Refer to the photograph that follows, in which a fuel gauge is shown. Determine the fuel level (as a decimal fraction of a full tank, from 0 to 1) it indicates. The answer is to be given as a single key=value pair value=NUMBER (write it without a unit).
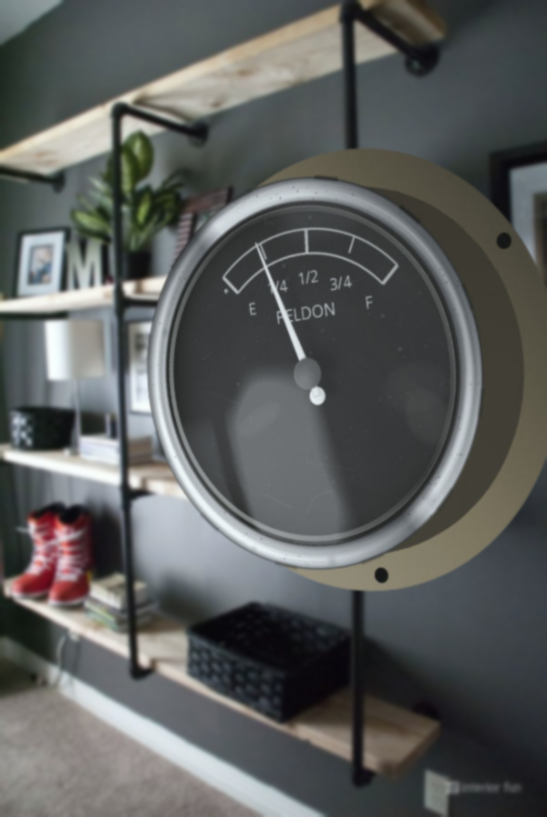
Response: value=0.25
